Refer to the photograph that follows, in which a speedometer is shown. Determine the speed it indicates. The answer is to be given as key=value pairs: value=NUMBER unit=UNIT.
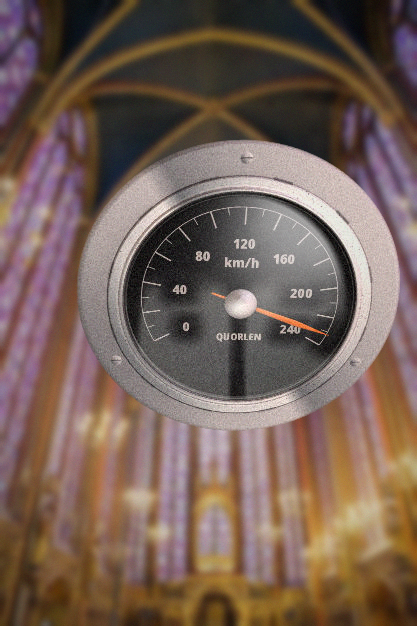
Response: value=230 unit=km/h
